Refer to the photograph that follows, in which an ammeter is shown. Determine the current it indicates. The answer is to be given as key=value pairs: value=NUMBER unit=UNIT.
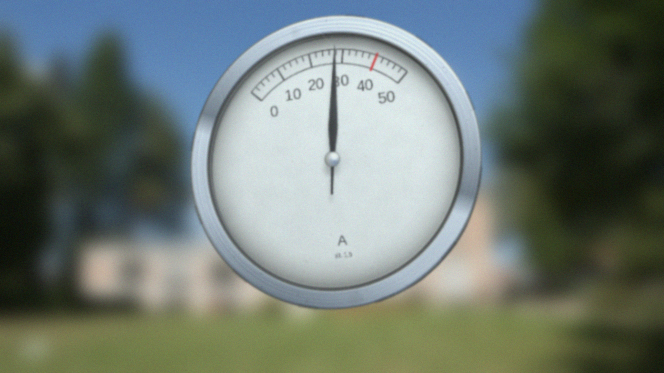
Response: value=28 unit=A
